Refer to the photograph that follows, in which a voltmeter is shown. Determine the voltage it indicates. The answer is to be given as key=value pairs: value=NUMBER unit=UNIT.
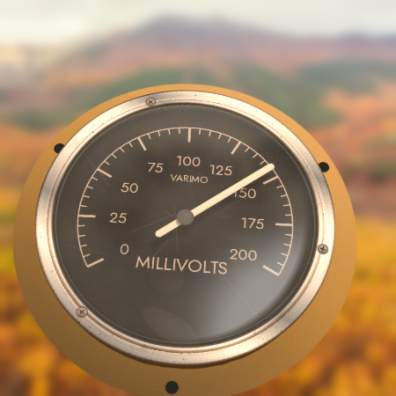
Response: value=145 unit=mV
